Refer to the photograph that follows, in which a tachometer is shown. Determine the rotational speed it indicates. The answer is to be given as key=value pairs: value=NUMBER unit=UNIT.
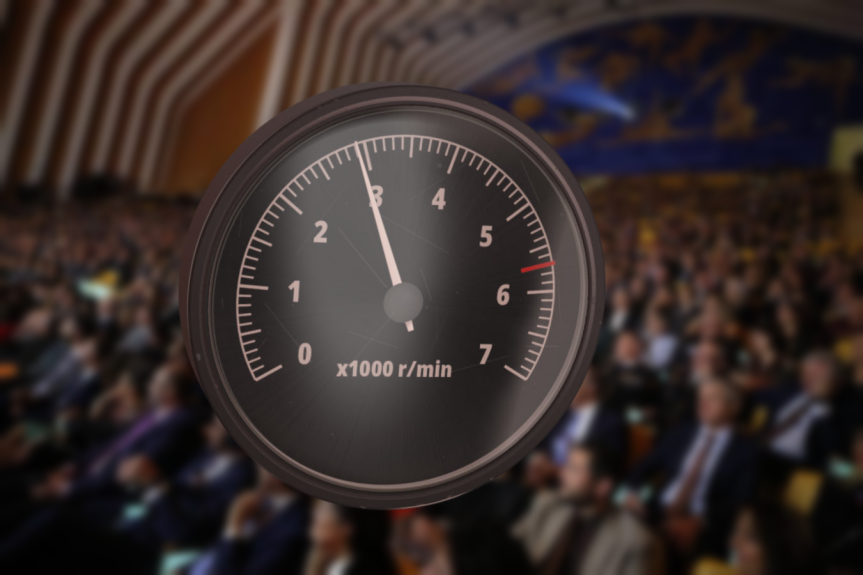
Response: value=2900 unit=rpm
